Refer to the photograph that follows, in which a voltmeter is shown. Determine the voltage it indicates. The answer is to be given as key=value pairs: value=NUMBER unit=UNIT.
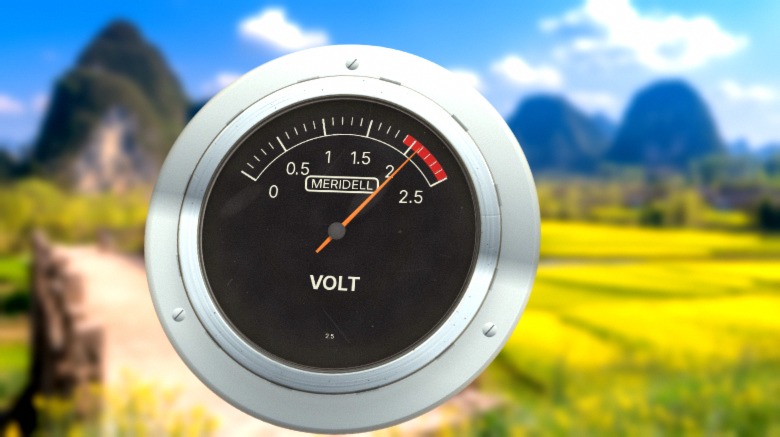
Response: value=2.1 unit=V
